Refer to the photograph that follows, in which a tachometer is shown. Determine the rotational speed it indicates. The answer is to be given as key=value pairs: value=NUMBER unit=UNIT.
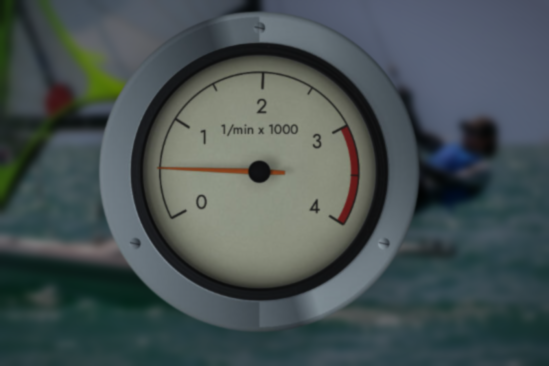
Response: value=500 unit=rpm
